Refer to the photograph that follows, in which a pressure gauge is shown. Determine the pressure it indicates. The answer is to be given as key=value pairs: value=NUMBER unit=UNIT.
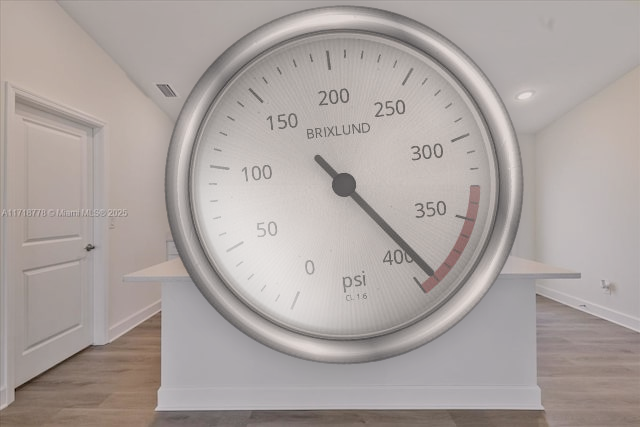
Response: value=390 unit=psi
